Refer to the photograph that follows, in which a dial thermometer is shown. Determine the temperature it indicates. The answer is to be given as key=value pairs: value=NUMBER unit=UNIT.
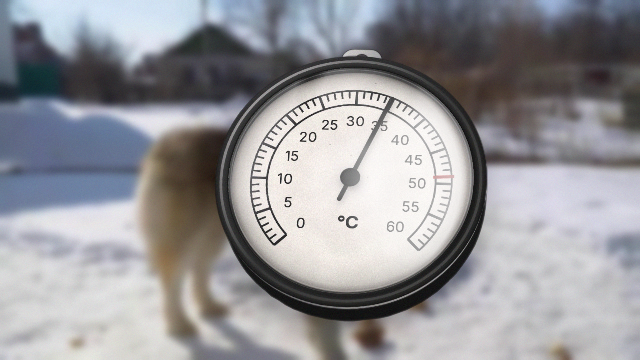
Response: value=35 unit=°C
